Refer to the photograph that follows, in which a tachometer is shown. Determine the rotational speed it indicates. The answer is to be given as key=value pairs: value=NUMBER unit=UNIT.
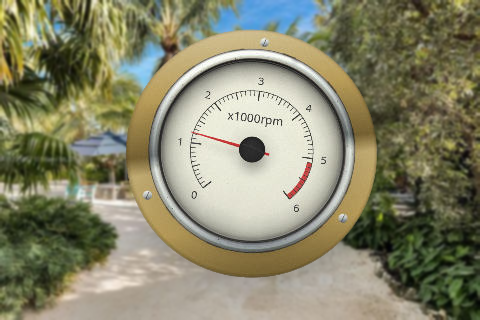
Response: value=1200 unit=rpm
